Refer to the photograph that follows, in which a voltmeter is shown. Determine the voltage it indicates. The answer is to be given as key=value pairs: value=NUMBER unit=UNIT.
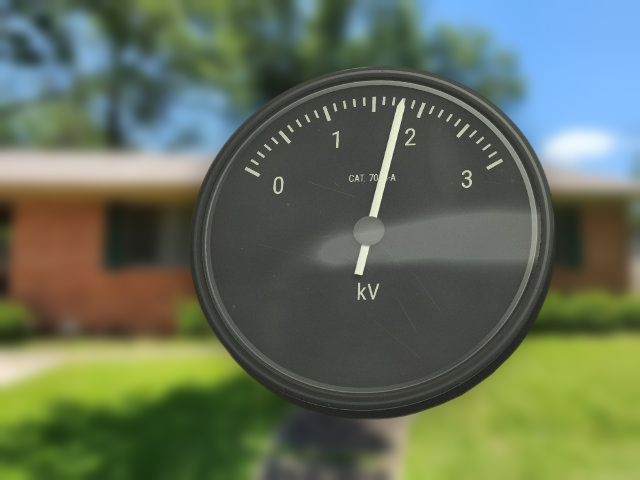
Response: value=1.8 unit=kV
